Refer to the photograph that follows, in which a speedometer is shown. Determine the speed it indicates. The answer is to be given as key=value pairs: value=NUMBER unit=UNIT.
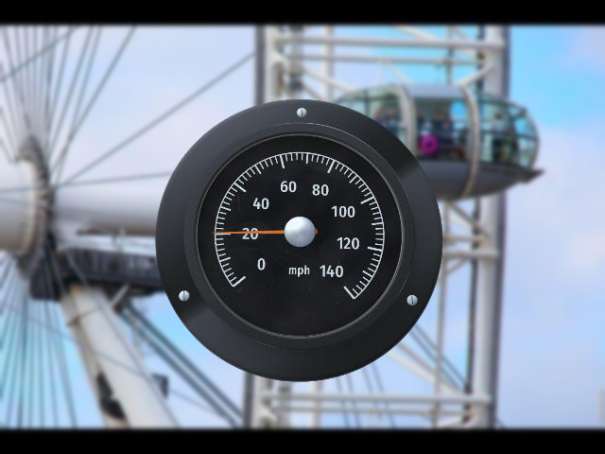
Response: value=20 unit=mph
